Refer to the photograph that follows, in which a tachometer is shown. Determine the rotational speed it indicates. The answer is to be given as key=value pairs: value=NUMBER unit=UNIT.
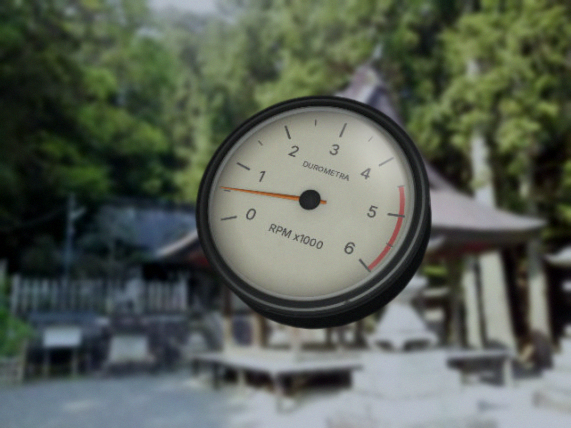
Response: value=500 unit=rpm
